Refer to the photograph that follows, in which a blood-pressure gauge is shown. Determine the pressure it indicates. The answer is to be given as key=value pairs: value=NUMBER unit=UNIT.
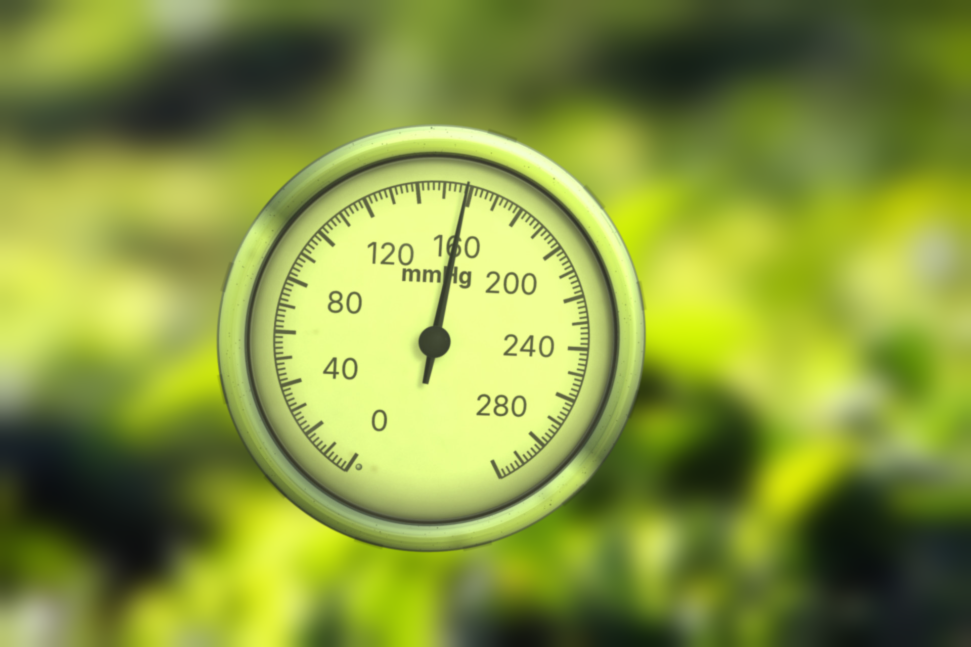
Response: value=158 unit=mmHg
